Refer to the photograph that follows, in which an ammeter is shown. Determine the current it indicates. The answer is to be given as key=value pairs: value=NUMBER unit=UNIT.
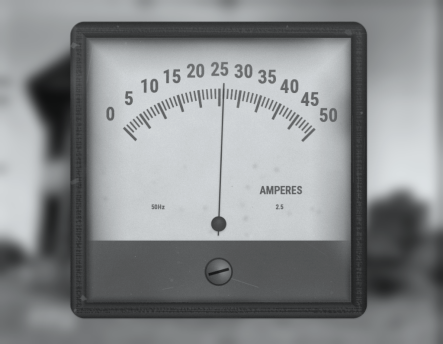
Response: value=26 unit=A
